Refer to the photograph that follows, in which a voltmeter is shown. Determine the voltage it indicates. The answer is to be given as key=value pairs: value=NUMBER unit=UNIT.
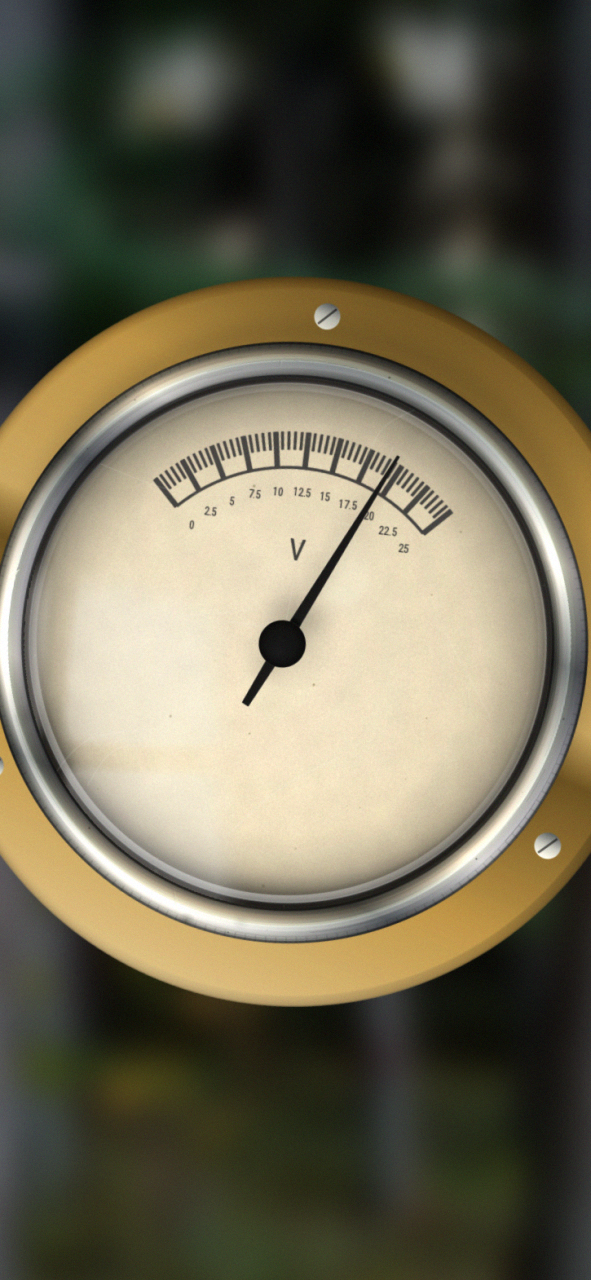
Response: value=19.5 unit=V
